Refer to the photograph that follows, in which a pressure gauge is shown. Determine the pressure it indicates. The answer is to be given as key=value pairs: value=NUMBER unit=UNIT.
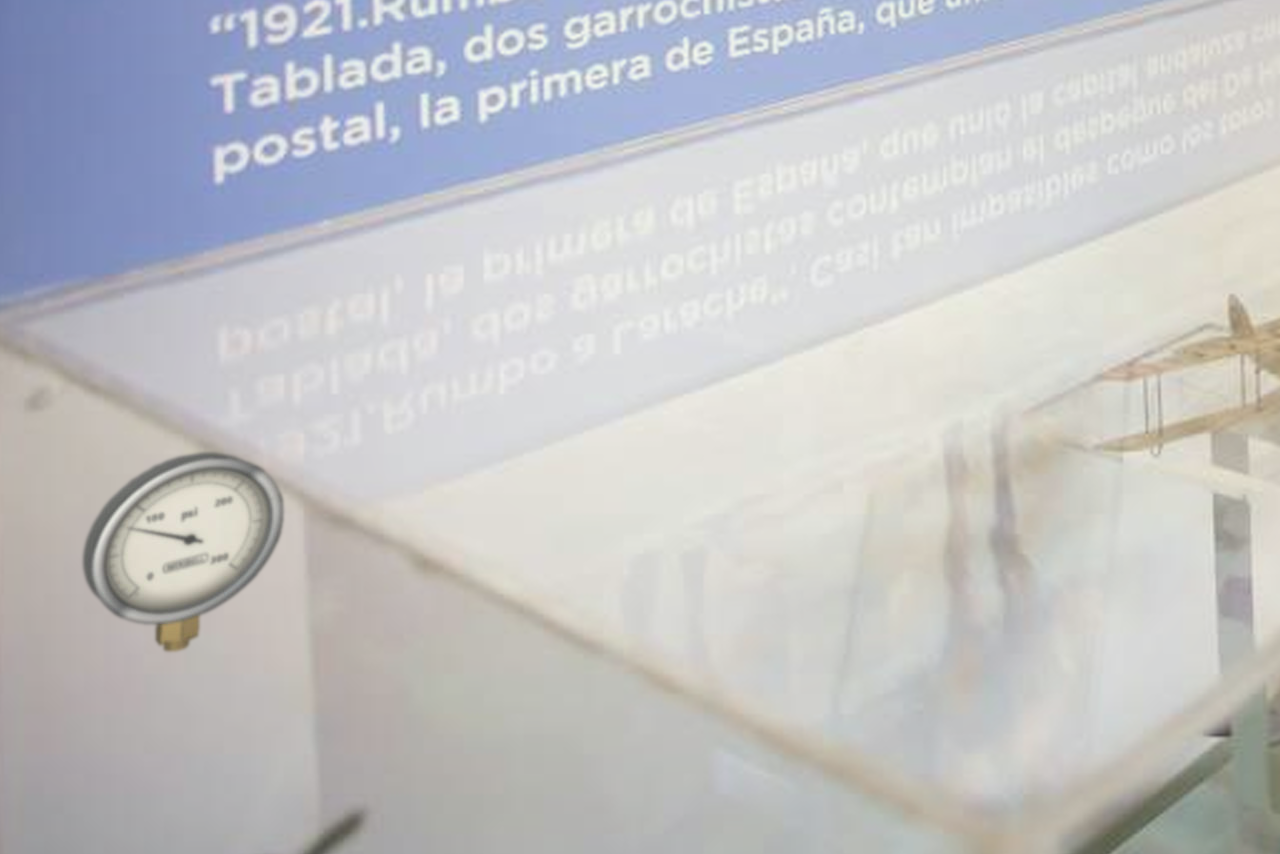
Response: value=80 unit=psi
